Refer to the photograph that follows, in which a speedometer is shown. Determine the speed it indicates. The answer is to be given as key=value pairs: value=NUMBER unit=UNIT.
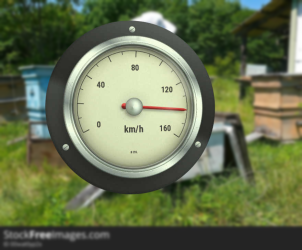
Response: value=140 unit=km/h
